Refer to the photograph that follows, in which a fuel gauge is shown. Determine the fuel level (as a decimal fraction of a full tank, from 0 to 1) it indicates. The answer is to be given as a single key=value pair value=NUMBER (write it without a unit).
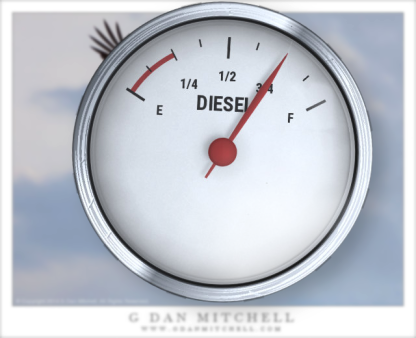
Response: value=0.75
